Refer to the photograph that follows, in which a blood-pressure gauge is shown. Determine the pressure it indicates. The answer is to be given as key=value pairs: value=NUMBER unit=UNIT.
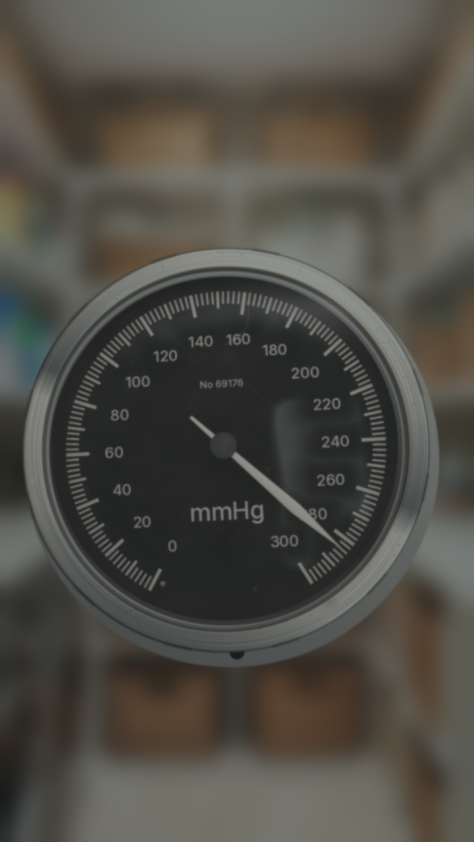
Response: value=284 unit=mmHg
